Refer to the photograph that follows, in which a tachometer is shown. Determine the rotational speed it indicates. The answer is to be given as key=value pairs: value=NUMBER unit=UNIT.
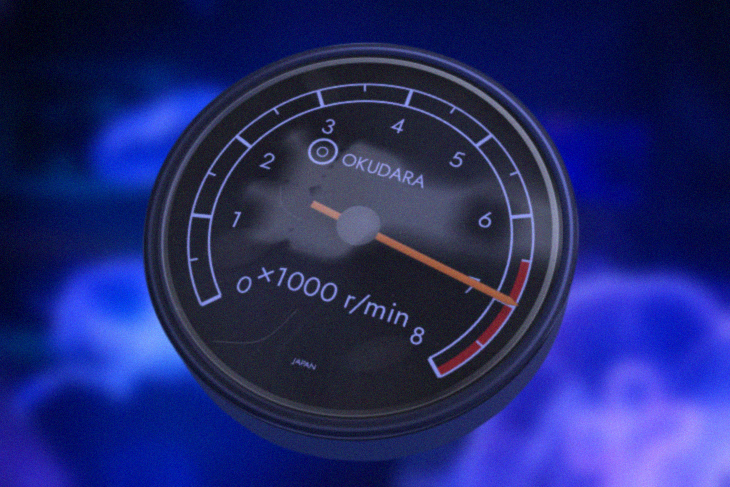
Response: value=7000 unit=rpm
